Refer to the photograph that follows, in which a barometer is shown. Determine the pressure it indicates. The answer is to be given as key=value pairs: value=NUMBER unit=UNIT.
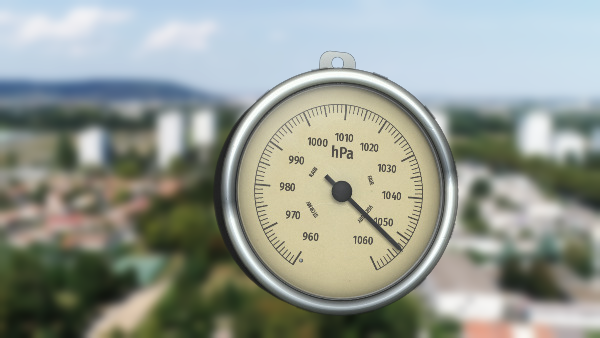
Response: value=1053 unit=hPa
